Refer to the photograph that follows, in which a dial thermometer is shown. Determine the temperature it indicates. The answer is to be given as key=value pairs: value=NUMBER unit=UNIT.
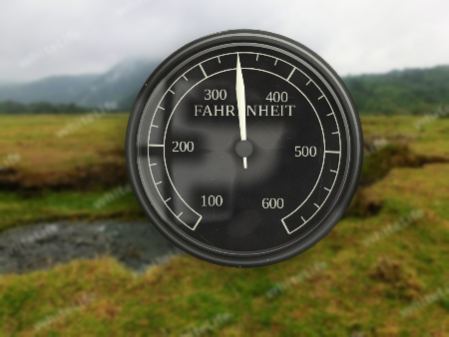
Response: value=340 unit=°F
